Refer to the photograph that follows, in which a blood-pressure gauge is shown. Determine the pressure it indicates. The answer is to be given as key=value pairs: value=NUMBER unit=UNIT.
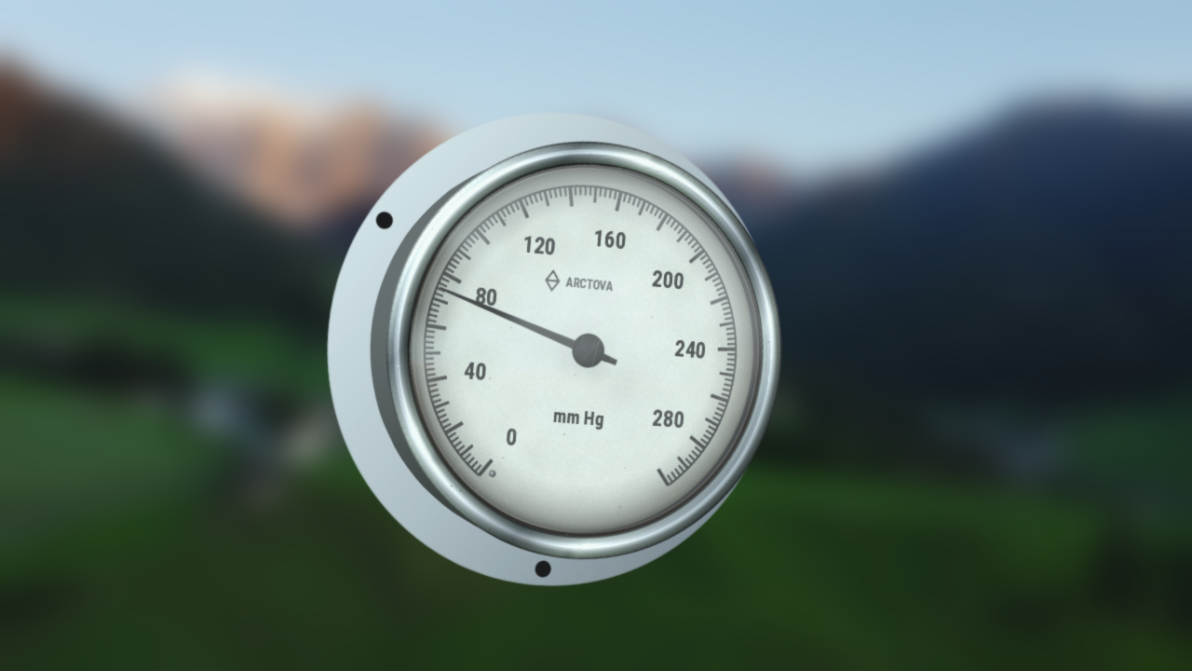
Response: value=74 unit=mmHg
